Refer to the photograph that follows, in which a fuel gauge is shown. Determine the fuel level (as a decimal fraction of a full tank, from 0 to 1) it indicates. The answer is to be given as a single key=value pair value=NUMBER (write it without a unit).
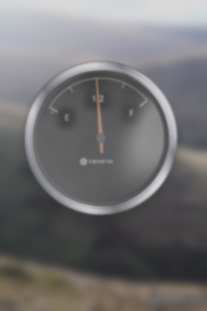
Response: value=0.5
